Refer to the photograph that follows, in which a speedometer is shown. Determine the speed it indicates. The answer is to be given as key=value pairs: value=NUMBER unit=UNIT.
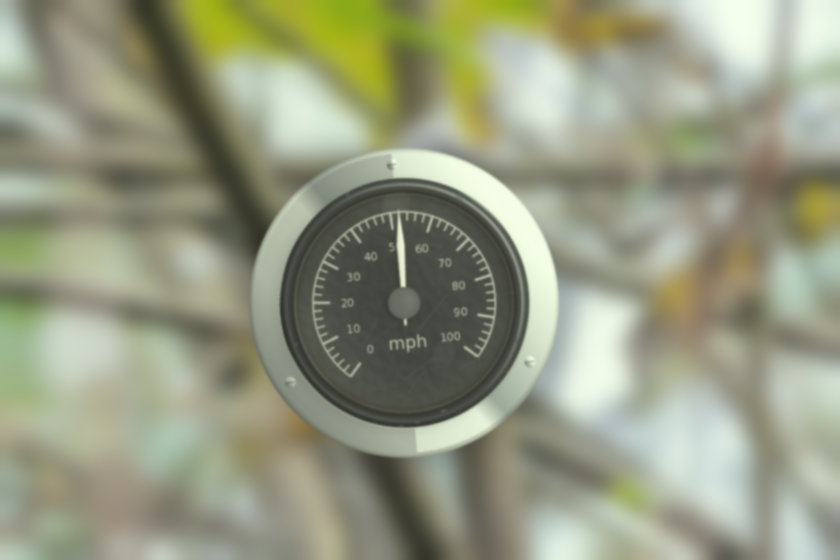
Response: value=52 unit=mph
